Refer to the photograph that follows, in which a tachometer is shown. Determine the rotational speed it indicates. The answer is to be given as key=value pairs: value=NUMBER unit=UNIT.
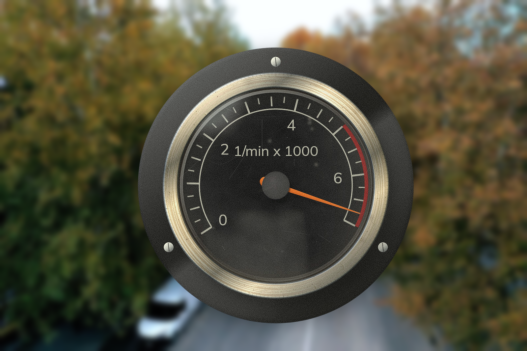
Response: value=6750 unit=rpm
